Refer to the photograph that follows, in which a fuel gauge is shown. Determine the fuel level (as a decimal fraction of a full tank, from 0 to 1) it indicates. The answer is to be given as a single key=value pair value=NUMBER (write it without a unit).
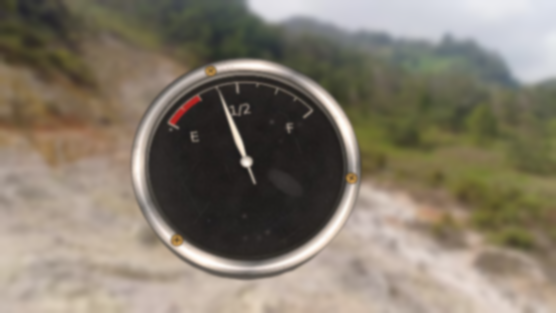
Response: value=0.375
